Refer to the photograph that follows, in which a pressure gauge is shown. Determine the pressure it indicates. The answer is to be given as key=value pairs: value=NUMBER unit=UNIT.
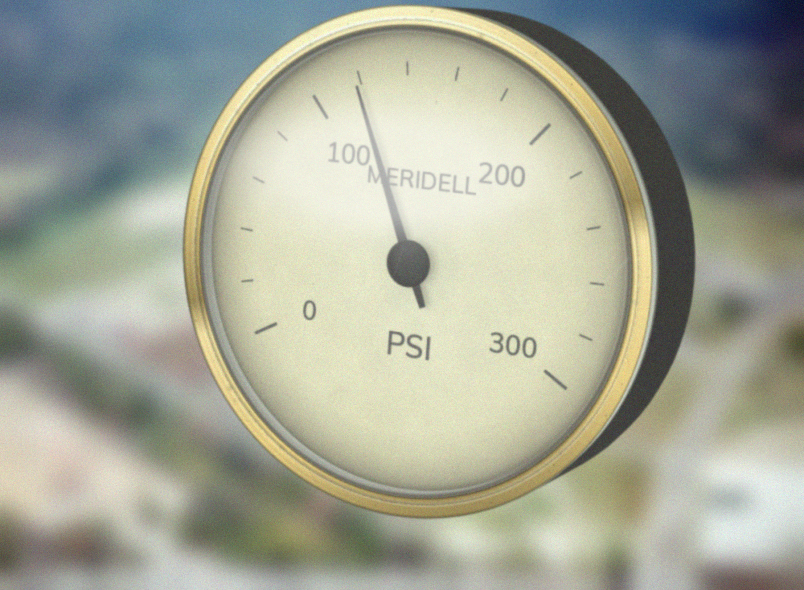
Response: value=120 unit=psi
